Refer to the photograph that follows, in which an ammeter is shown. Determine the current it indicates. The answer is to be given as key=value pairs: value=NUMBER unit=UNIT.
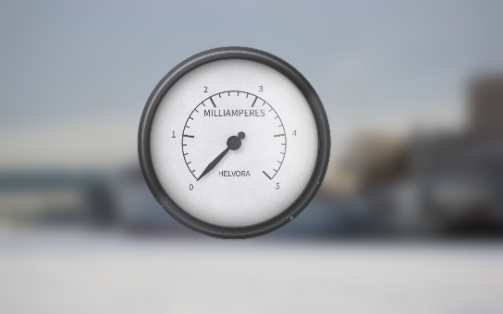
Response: value=0 unit=mA
